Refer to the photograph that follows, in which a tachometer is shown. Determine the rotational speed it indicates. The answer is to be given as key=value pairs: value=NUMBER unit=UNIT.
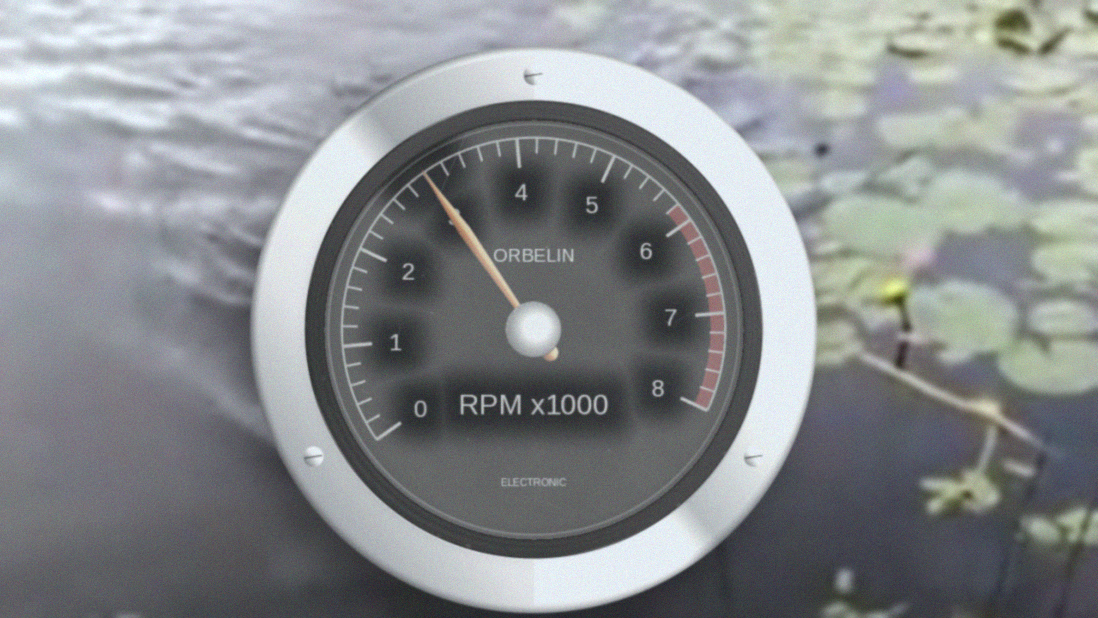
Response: value=3000 unit=rpm
